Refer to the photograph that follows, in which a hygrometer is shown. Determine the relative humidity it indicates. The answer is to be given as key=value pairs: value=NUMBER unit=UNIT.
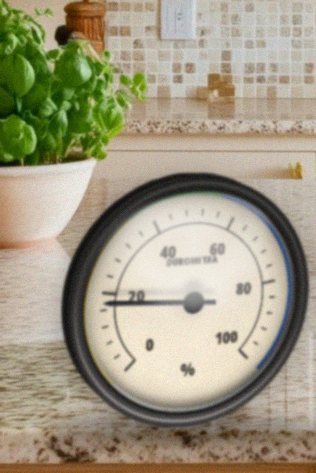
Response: value=18 unit=%
